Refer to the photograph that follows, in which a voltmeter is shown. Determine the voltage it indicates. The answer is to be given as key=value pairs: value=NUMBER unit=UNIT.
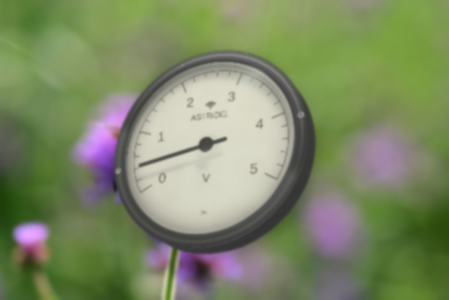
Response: value=0.4 unit=V
